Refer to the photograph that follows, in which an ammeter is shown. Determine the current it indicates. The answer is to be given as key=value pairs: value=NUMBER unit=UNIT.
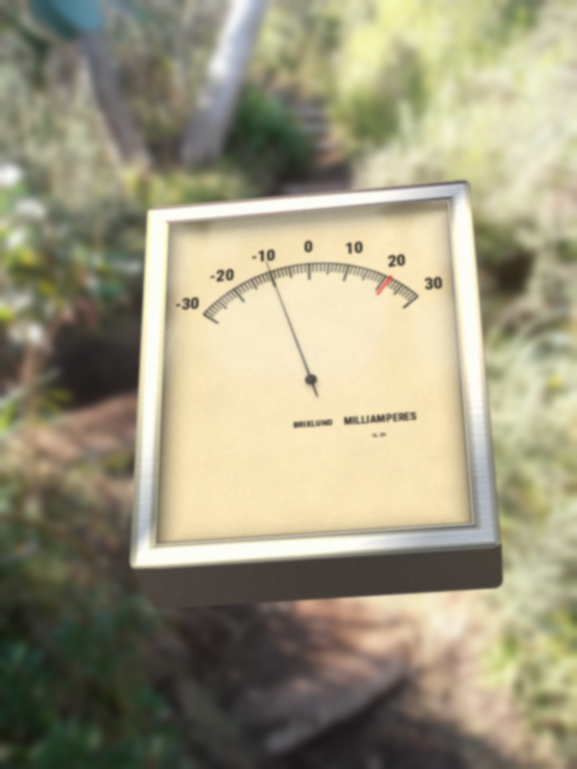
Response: value=-10 unit=mA
